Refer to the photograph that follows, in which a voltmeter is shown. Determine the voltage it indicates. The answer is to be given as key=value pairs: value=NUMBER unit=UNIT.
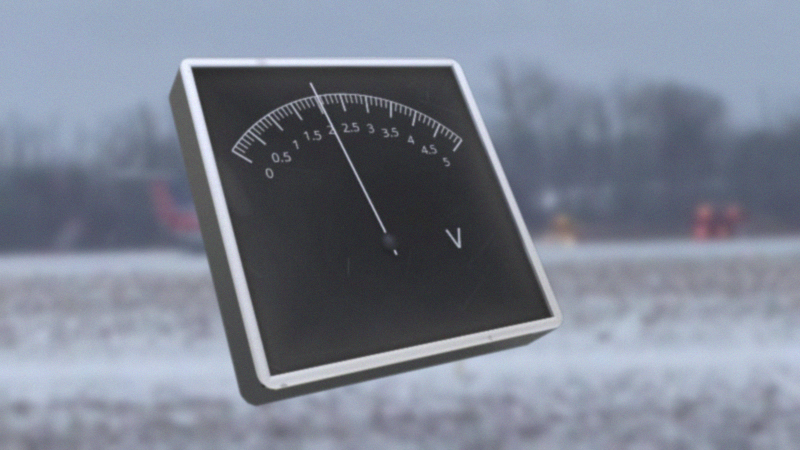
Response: value=2 unit=V
